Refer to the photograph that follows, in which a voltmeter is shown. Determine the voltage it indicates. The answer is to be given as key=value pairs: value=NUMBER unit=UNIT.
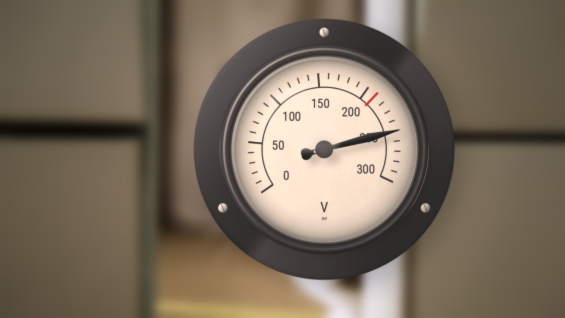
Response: value=250 unit=V
